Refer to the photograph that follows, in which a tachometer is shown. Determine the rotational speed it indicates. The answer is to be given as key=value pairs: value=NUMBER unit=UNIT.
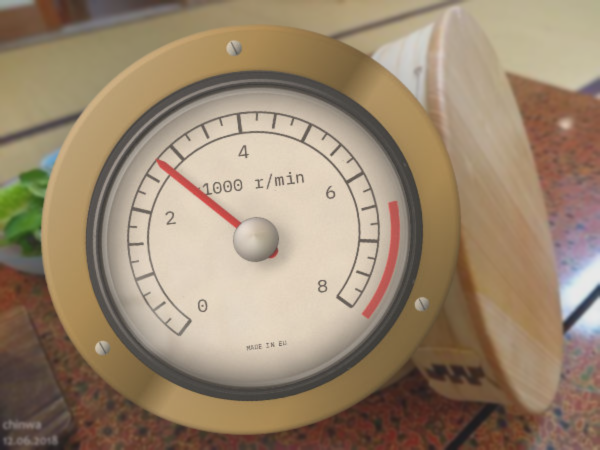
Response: value=2750 unit=rpm
